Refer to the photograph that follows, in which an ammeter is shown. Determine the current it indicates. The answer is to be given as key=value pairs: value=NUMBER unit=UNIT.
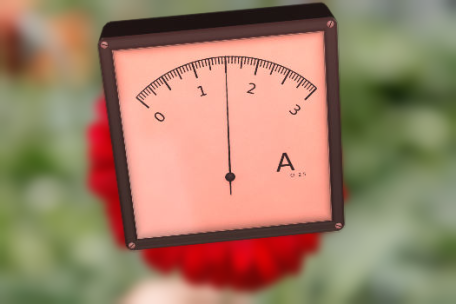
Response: value=1.5 unit=A
